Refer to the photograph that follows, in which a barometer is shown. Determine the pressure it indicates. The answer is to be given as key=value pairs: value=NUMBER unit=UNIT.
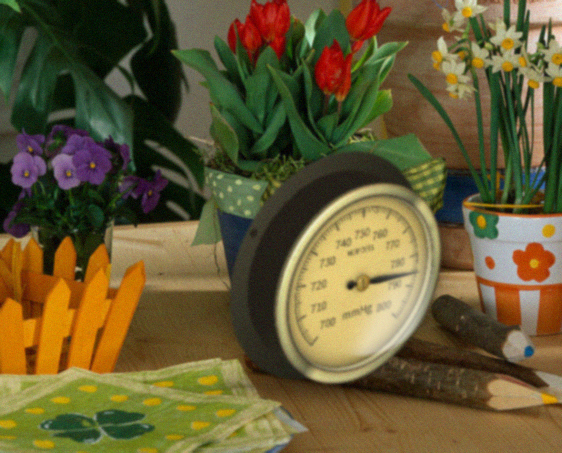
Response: value=785 unit=mmHg
